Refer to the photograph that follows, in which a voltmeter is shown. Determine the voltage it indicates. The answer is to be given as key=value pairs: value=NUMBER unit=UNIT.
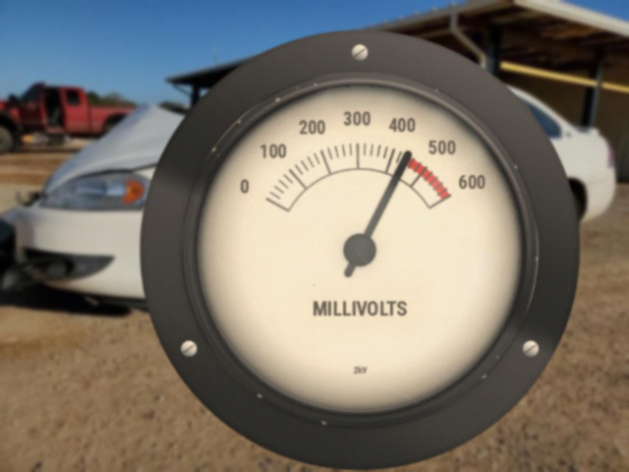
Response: value=440 unit=mV
